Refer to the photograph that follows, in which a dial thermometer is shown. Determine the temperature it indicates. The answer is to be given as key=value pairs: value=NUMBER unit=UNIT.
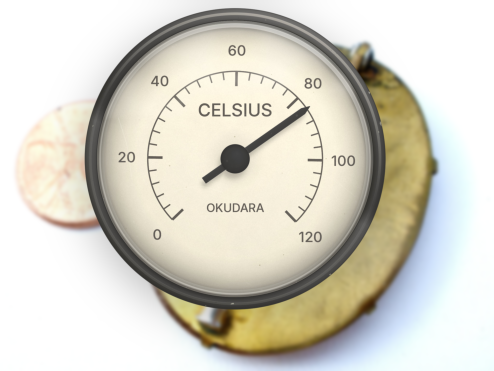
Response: value=84 unit=°C
